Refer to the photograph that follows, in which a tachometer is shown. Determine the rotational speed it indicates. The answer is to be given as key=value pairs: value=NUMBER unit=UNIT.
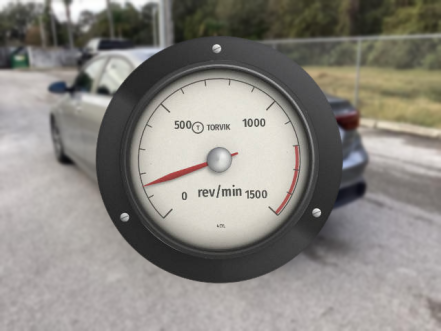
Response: value=150 unit=rpm
